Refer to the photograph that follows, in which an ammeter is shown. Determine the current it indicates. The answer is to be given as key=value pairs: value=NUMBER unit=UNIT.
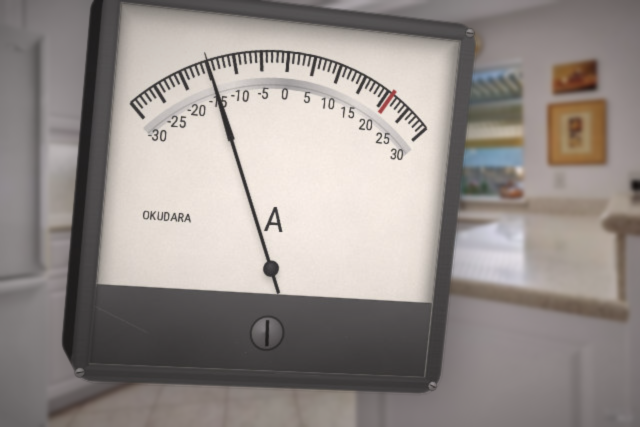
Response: value=-15 unit=A
